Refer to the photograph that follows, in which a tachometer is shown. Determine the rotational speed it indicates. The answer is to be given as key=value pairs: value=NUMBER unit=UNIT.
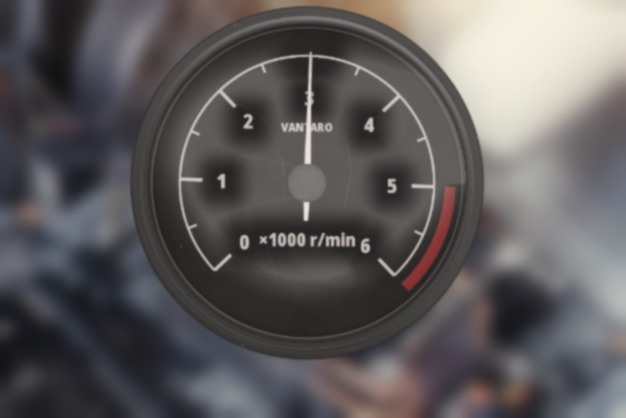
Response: value=3000 unit=rpm
